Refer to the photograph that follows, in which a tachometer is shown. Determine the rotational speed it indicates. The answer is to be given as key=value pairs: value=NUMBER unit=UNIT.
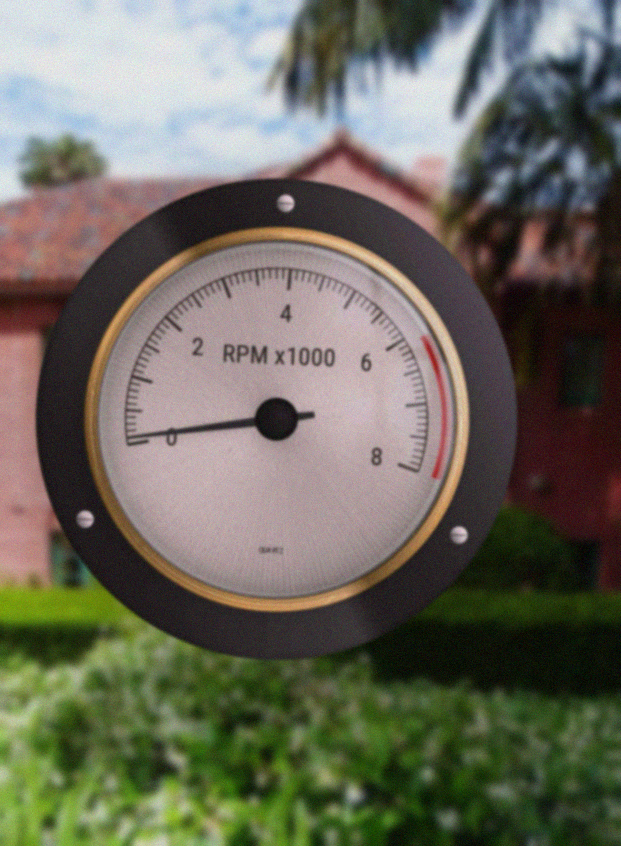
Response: value=100 unit=rpm
